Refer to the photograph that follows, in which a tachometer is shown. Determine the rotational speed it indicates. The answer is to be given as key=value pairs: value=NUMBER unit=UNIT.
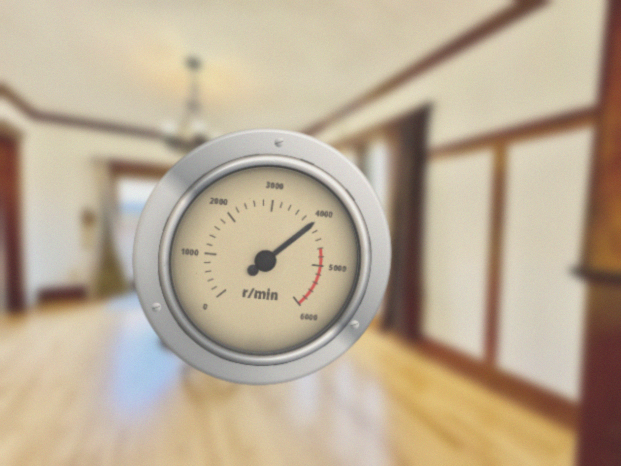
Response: value=4000 unit=rpm
